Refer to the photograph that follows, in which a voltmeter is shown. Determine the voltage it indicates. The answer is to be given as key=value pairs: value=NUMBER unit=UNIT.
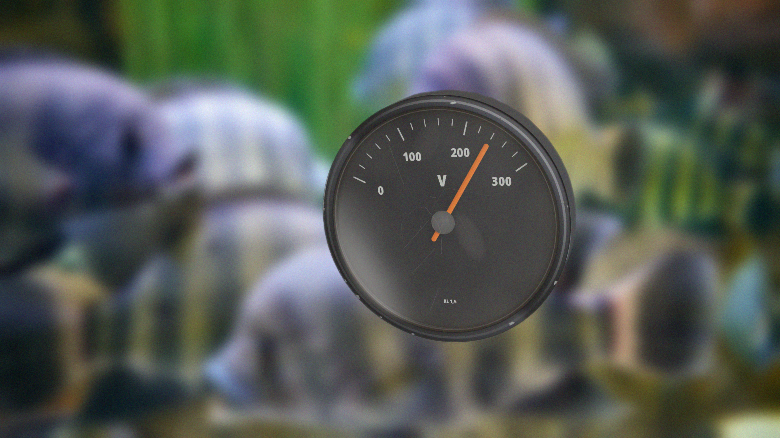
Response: value=240 unit=V
